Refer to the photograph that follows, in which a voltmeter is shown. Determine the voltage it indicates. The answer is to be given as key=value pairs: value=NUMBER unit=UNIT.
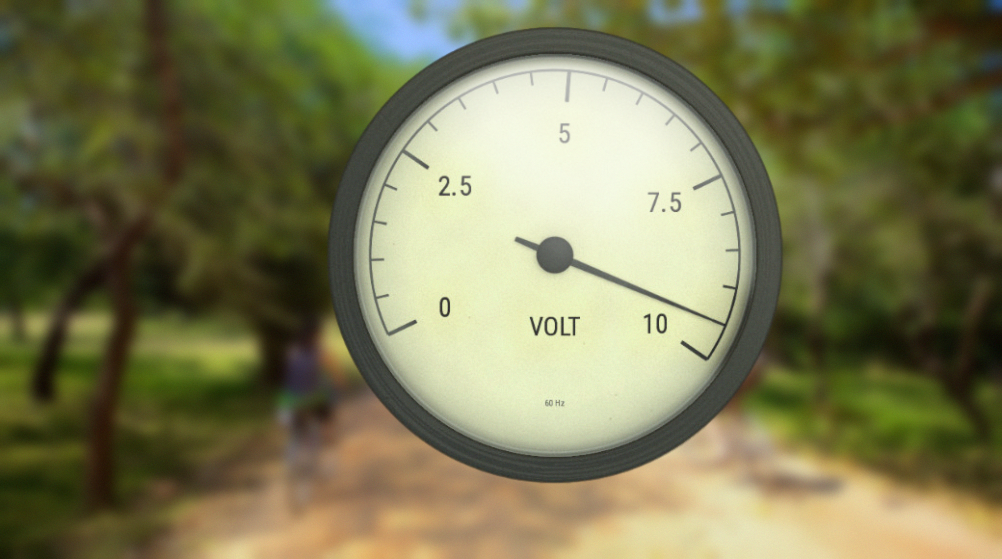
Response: value=9.5 unit=V
